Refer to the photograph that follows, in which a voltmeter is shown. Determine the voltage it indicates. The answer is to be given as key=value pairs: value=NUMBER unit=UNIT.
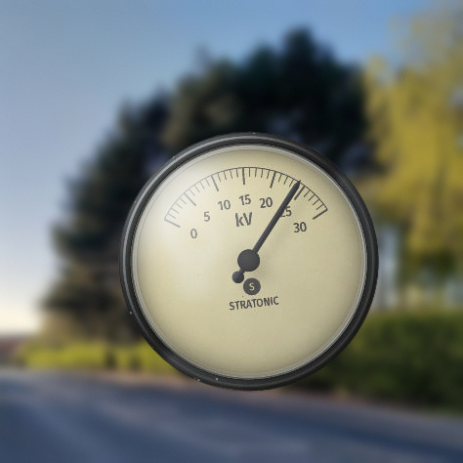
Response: value=24 unit=kV
